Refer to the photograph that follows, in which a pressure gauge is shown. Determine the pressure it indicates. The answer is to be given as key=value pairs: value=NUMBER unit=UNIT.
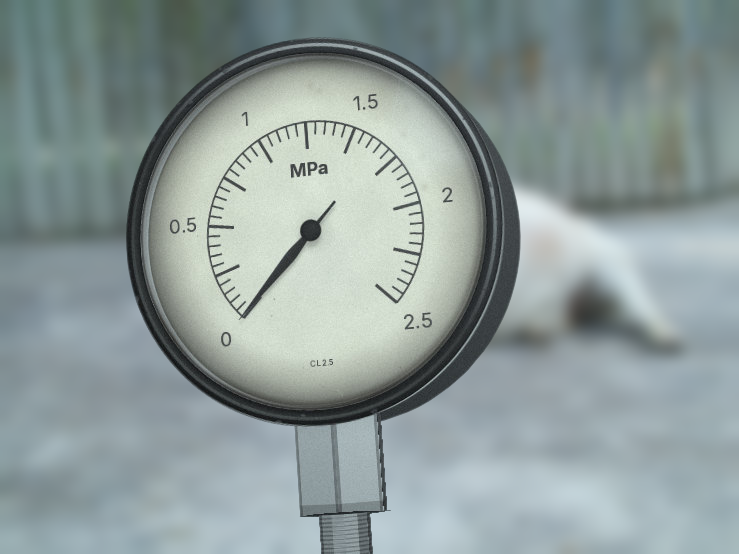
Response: value=0 unit=MPa
